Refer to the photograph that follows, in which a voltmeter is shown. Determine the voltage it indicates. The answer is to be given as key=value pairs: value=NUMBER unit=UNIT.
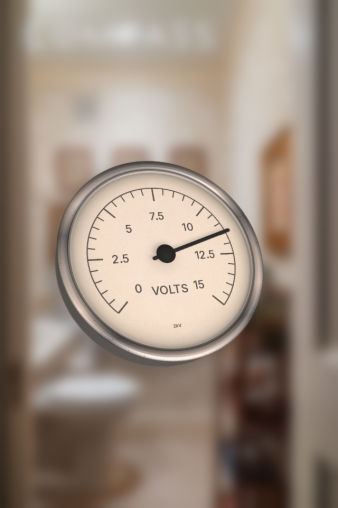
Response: value=11.5 unit=V
